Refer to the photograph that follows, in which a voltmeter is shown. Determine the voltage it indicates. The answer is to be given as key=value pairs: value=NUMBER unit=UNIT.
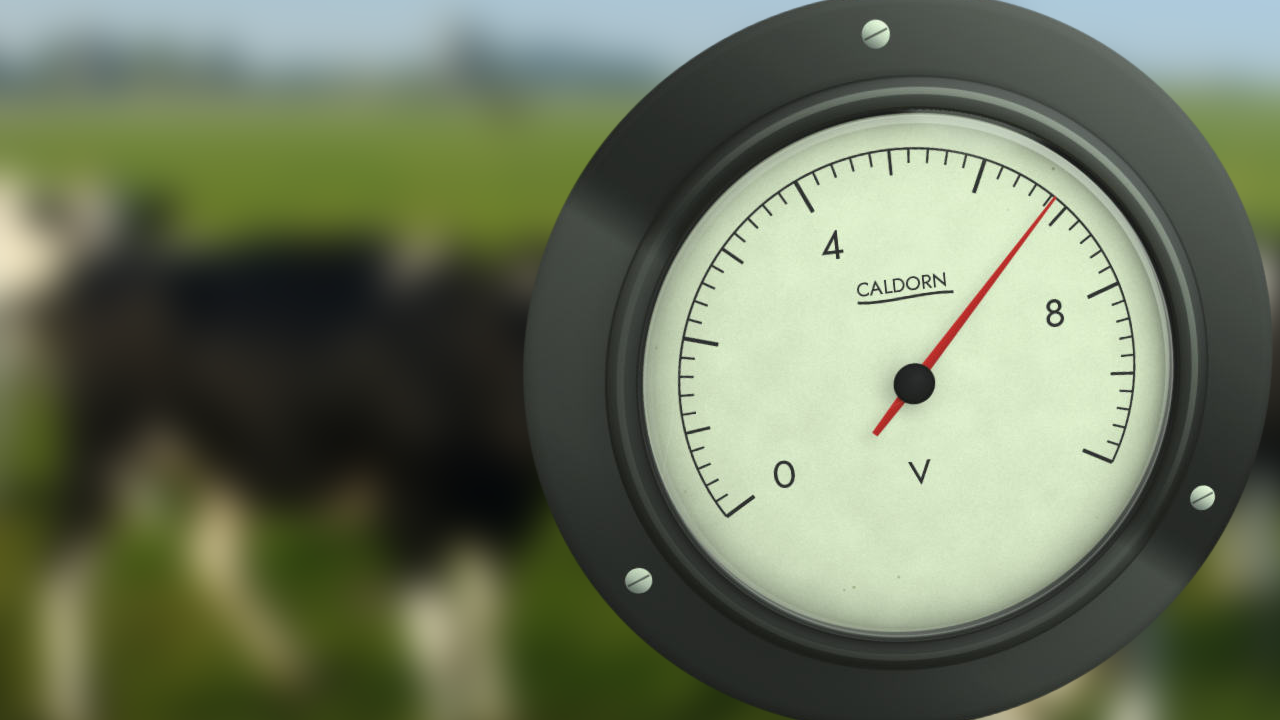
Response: value=6.8 unit=V
